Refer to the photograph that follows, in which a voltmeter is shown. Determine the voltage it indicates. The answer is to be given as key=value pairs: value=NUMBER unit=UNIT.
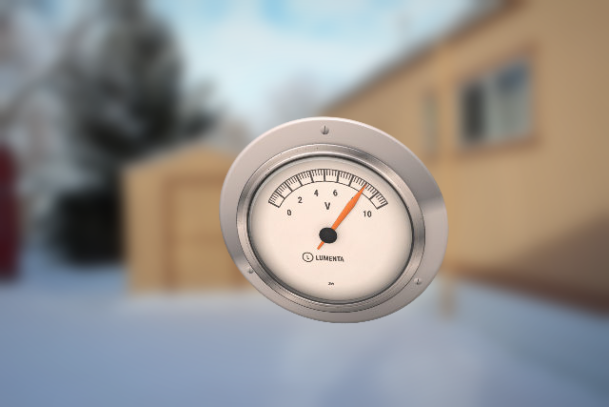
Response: value=8 unit=V
